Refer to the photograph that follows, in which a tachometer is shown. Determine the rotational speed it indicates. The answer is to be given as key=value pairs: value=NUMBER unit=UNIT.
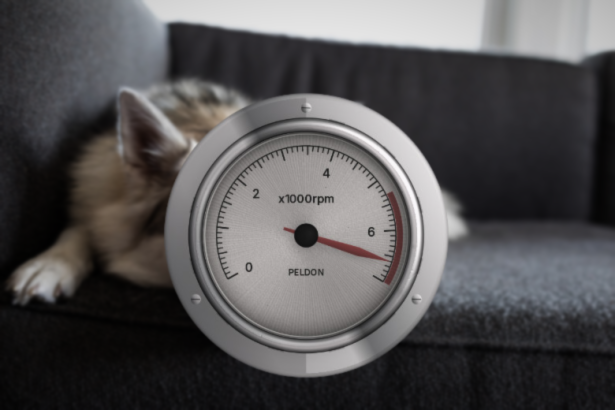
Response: value=6600 unit=rpm
